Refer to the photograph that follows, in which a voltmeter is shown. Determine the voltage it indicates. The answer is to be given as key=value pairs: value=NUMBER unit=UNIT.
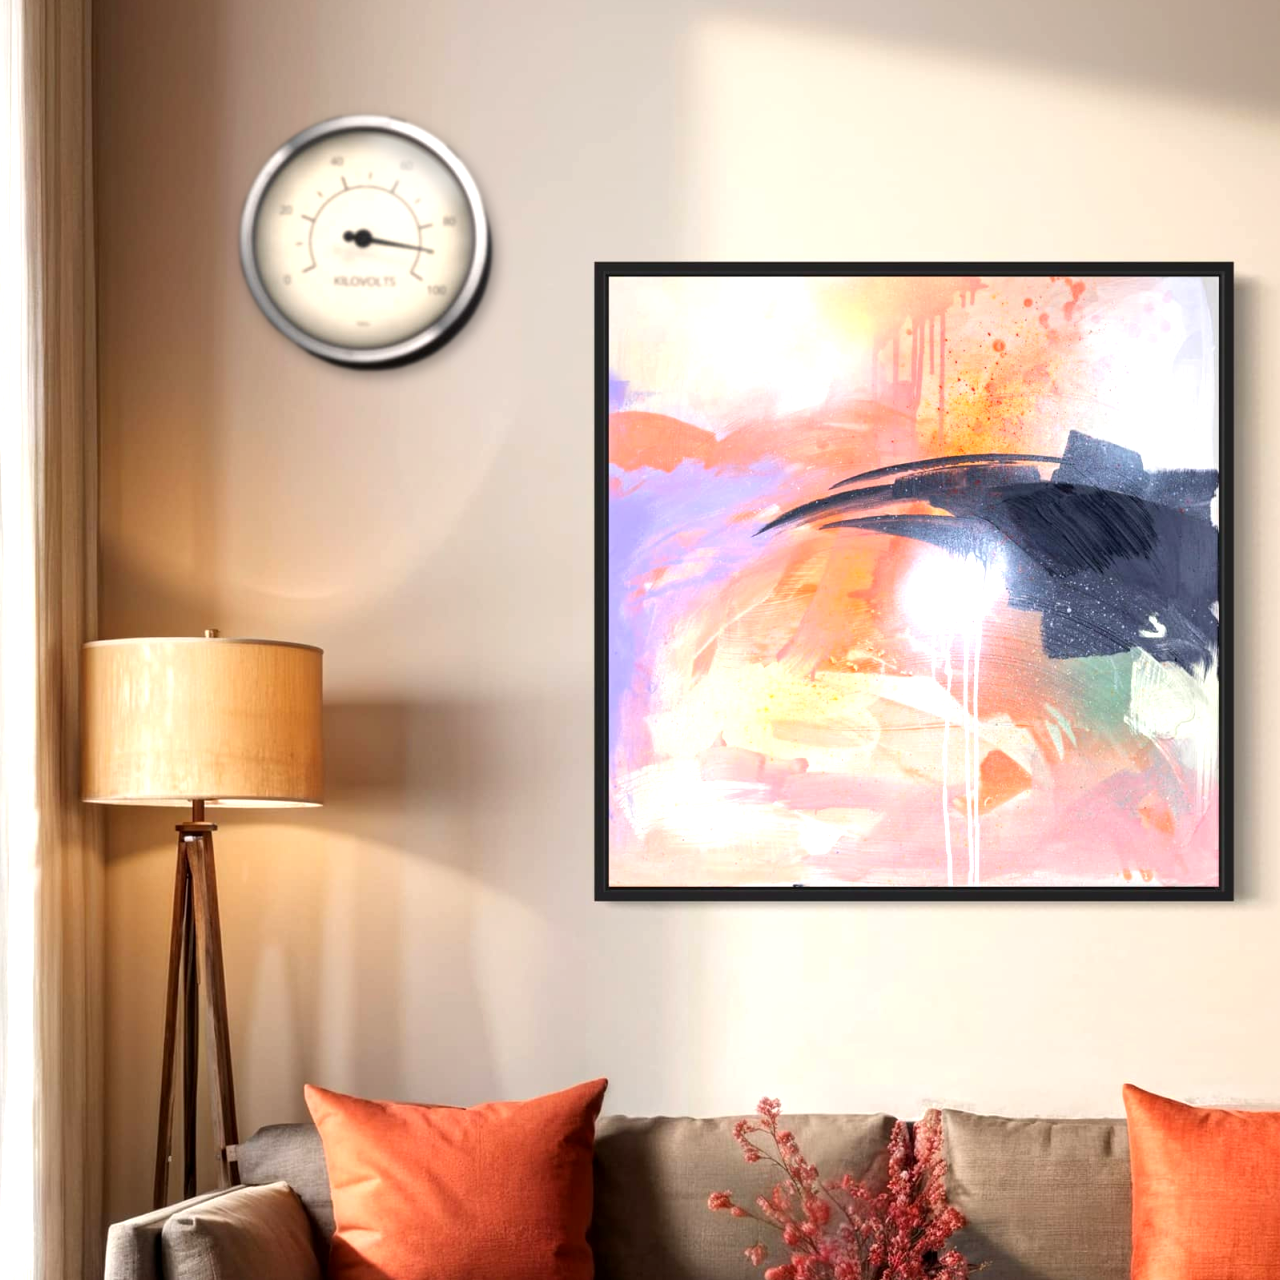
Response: value=90 unit=kV
